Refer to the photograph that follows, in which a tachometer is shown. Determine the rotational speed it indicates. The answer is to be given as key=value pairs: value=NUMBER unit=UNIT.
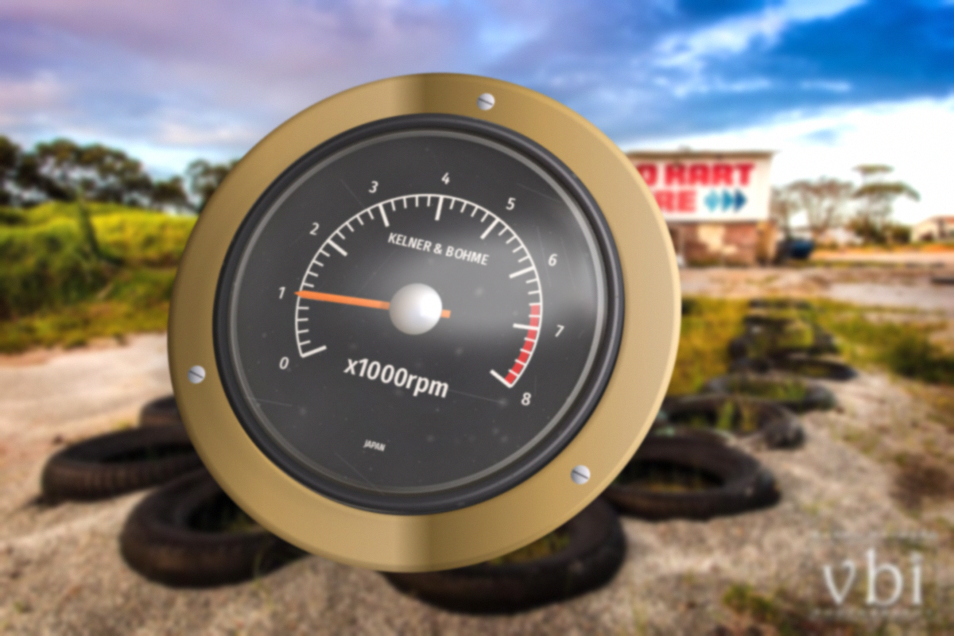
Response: value=1000 unit=rpm
